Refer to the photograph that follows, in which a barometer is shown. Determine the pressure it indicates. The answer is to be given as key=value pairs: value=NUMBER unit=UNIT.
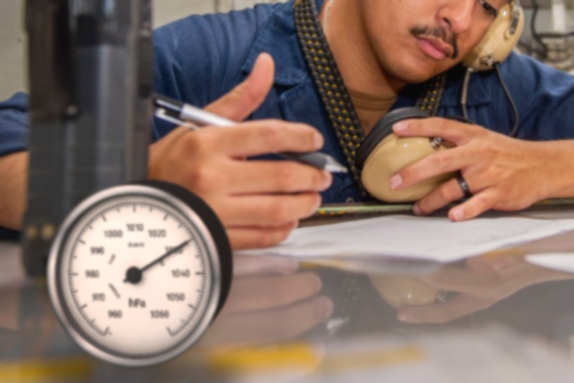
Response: value=1030 unit=hPa
